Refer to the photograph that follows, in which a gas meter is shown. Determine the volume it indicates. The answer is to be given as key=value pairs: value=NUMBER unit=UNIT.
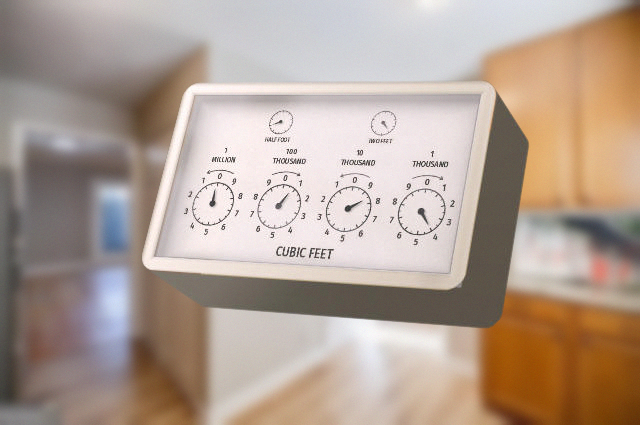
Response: value=8400 unit=ft³
